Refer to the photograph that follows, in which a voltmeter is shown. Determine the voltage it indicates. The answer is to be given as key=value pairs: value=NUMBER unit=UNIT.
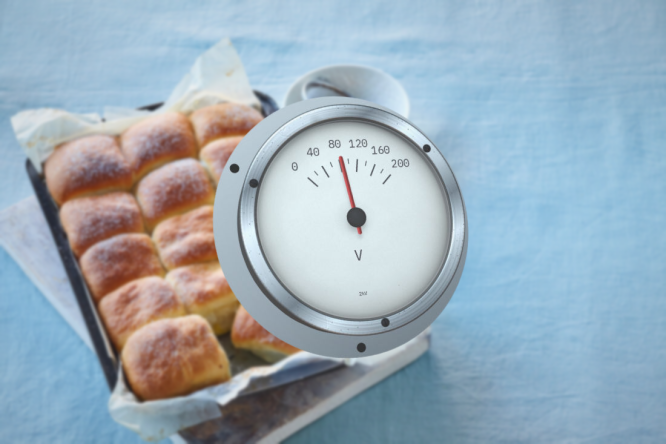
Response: value=80 unit=V
